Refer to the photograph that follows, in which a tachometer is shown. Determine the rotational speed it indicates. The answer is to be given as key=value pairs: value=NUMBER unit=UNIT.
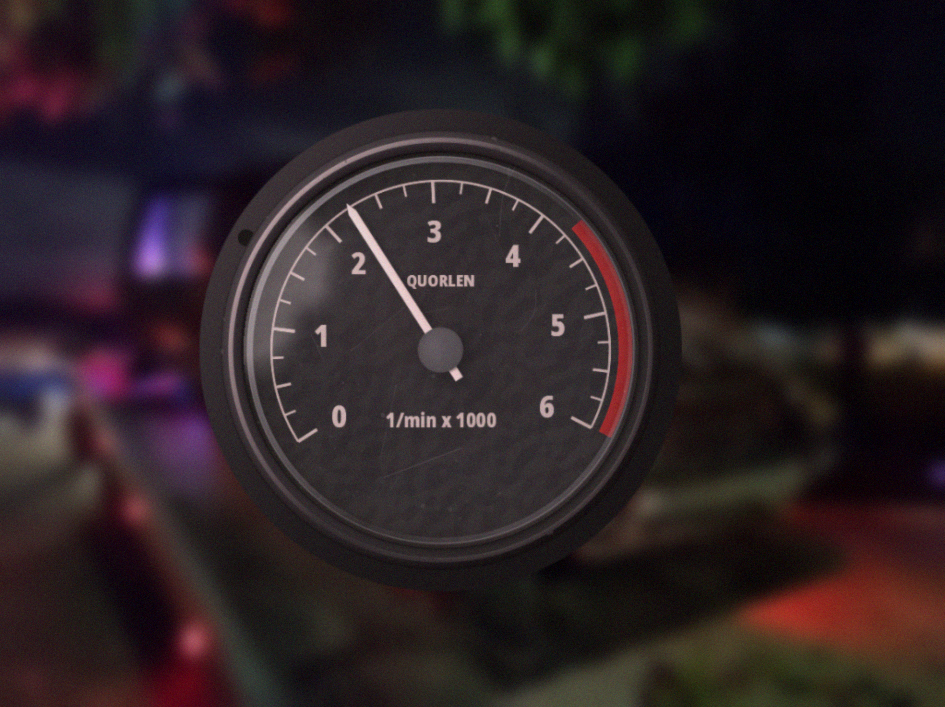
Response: value=2250 unit=rpm
